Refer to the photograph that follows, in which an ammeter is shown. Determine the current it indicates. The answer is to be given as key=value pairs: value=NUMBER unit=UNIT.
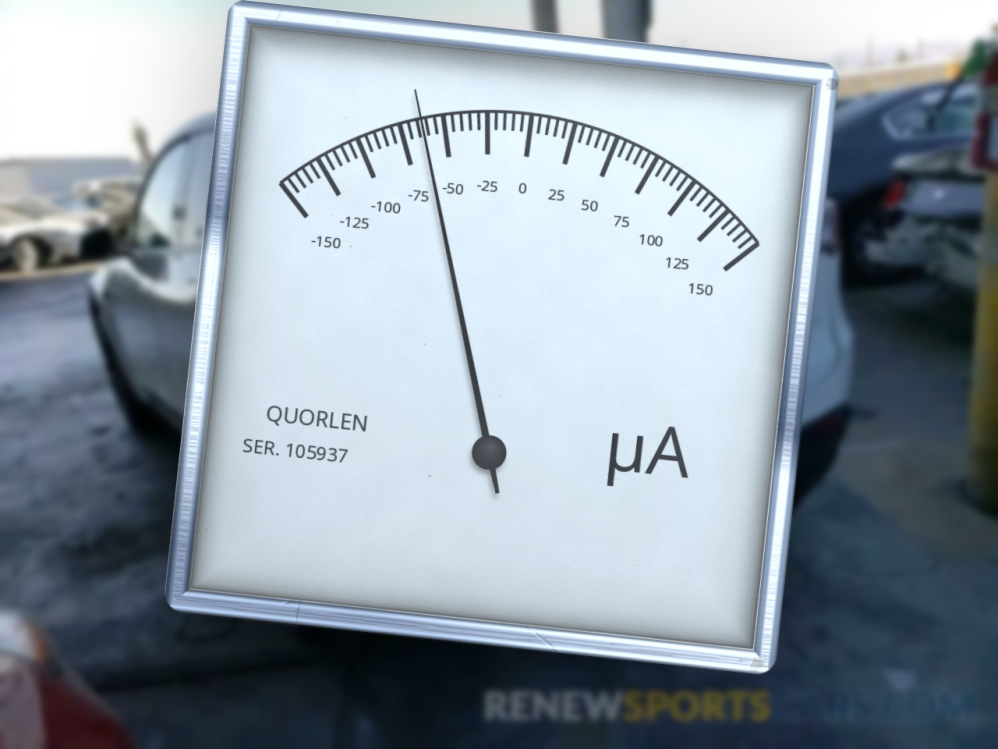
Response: value=-62.5 unit=µA
